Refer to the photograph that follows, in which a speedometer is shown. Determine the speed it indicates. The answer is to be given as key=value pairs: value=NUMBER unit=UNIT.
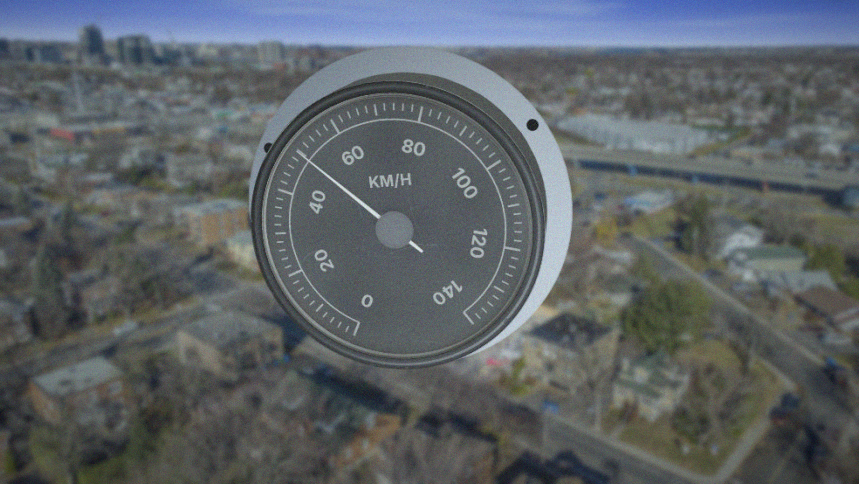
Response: value=50 unit=km/h
